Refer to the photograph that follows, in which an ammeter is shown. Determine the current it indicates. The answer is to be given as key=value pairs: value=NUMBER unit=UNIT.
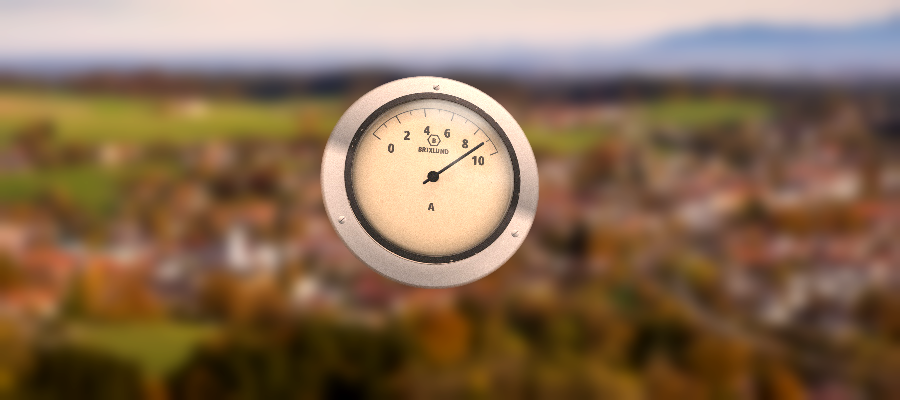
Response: value=9 unit=A
